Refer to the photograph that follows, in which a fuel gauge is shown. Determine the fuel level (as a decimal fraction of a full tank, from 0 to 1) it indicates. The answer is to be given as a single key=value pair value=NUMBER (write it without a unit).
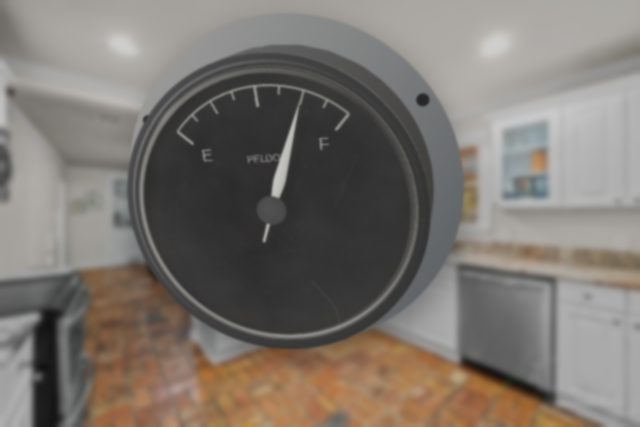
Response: value=0.75
